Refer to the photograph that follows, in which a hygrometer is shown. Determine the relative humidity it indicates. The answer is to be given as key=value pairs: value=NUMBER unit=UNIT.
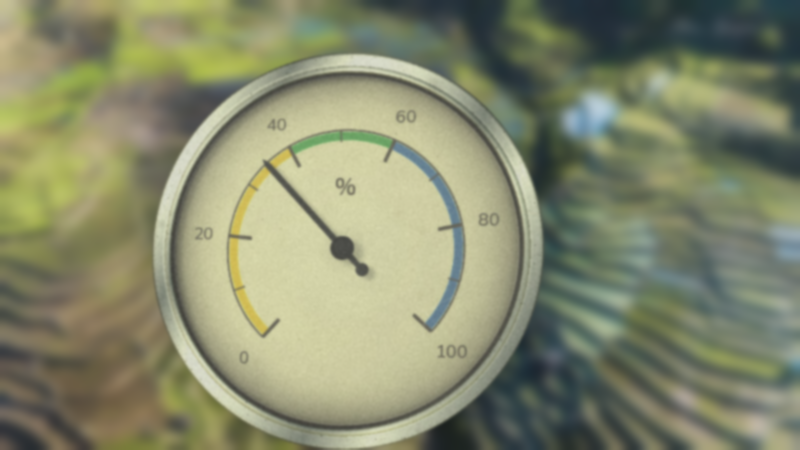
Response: value=35 unit=%
